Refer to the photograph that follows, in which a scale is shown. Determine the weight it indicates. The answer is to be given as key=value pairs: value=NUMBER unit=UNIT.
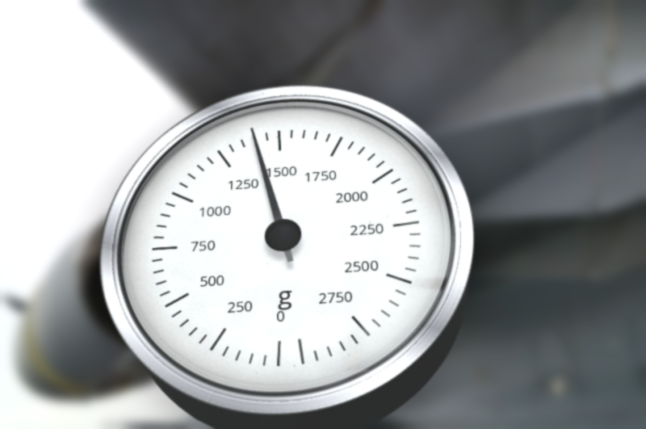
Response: value=1400 unit=g
